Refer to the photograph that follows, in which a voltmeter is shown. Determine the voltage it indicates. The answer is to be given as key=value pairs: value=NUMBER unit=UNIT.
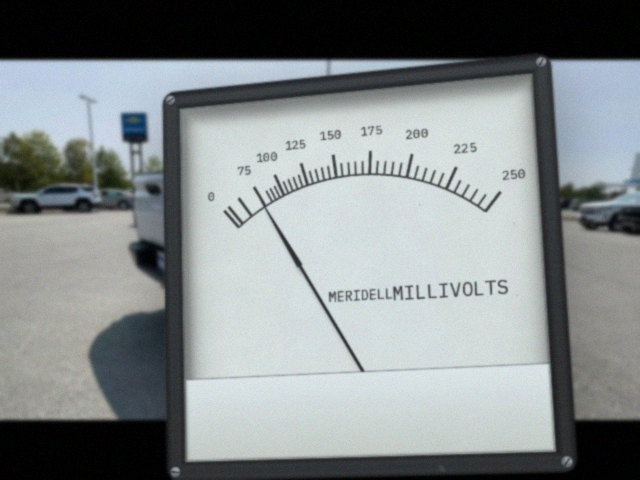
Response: value=75 unit=mV
